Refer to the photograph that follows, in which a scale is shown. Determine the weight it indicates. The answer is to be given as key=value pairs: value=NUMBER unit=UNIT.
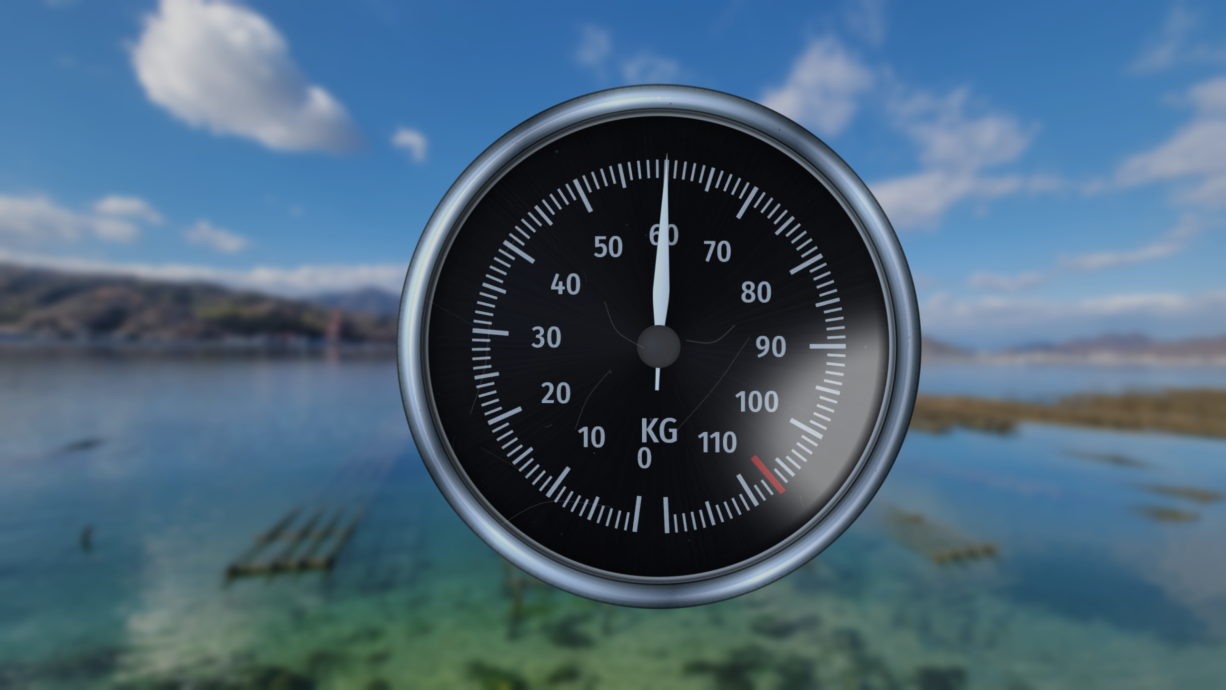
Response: value=60 unit=kg
